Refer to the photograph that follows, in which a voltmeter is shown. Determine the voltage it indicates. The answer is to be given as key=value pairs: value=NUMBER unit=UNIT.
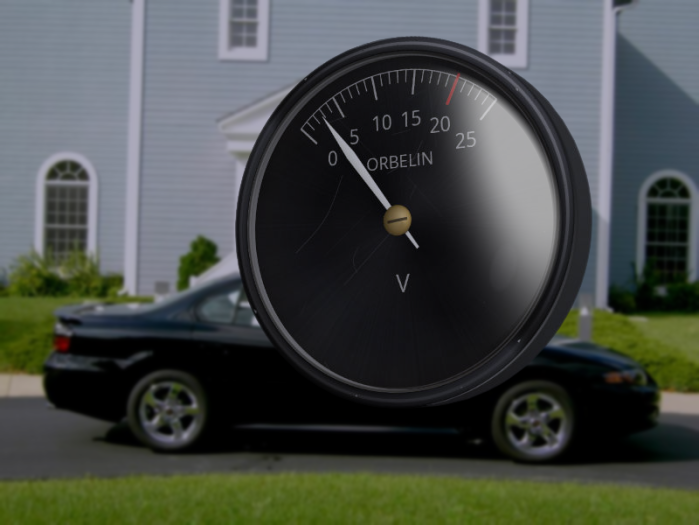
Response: value=3 unit=V
